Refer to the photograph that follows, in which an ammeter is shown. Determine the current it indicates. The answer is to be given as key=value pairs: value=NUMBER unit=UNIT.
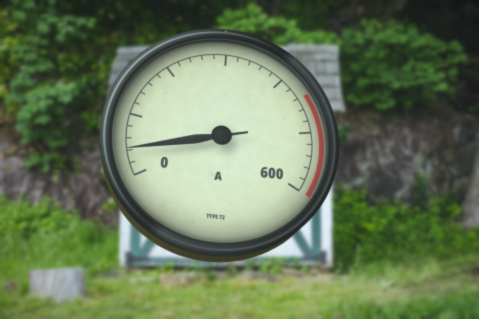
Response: value=40 unit=A
